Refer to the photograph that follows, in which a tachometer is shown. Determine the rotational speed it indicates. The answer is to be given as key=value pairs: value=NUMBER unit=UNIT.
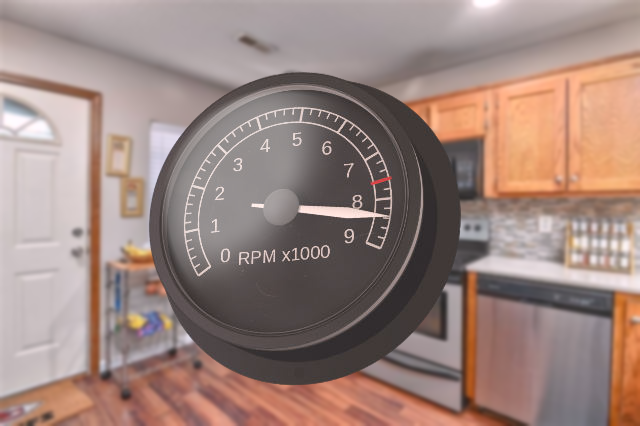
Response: value=8400 unit=rpm
